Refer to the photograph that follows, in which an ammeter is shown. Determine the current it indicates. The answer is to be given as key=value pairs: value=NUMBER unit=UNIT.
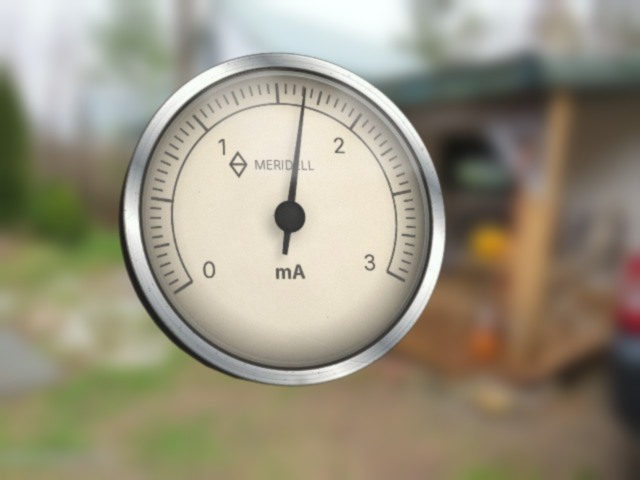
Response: value=1.65 unit=mA
